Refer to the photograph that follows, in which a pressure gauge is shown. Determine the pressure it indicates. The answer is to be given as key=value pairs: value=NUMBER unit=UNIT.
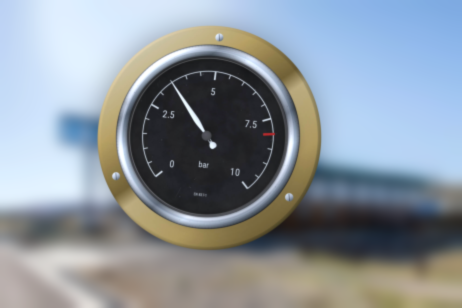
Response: value=3.5 unit=bar
